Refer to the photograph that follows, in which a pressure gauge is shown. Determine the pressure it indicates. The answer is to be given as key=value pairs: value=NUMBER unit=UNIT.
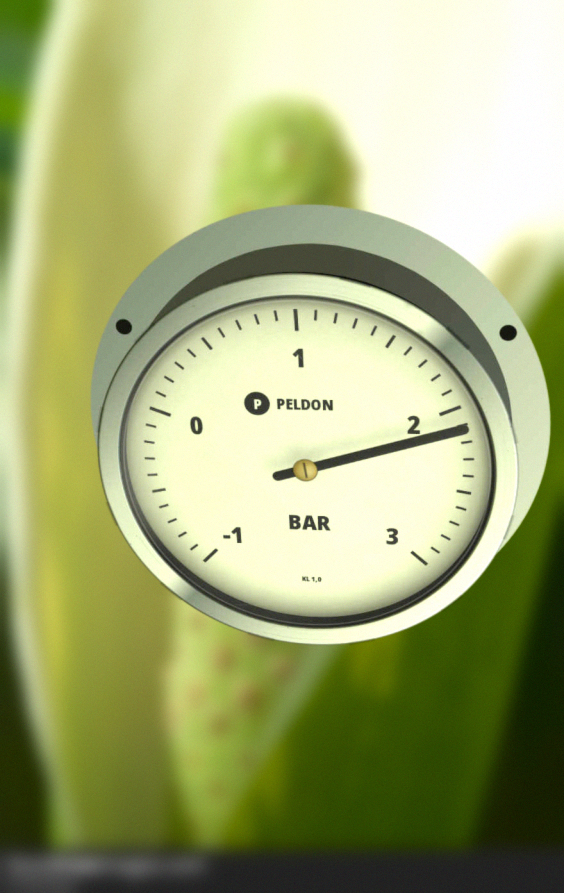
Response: value=2.1 unit=bar
